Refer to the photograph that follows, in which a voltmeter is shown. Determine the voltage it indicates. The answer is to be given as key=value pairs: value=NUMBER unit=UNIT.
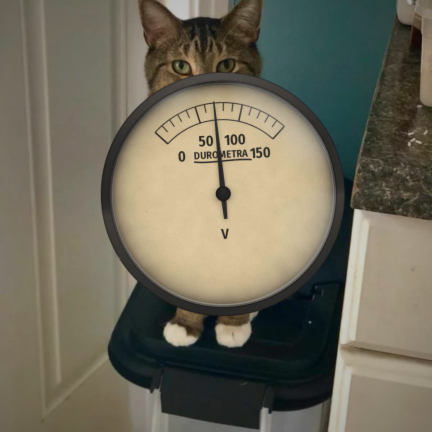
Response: value=70 unit=V
